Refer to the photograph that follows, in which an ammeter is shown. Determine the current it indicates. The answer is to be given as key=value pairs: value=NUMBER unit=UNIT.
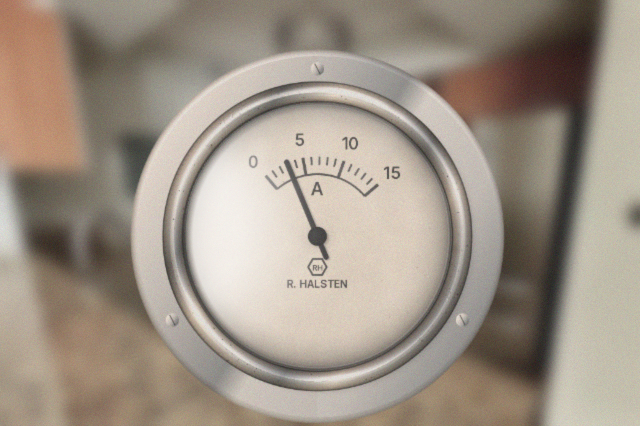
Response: value=3 unit=A
